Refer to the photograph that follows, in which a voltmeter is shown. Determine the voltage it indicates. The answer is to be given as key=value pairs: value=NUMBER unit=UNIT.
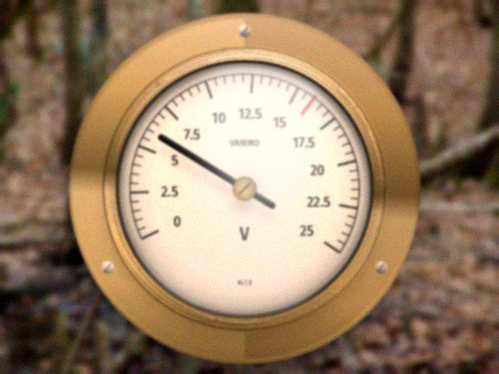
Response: value=6 unit=V
